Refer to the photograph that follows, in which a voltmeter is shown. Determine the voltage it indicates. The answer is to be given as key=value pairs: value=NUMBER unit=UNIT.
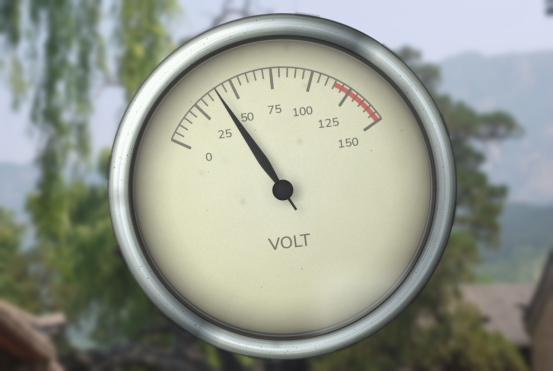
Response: value=40 unit=V
